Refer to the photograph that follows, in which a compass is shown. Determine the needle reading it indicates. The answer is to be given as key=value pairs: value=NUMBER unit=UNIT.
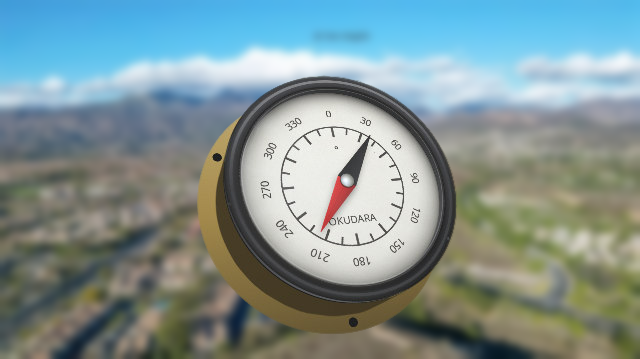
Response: value=217.5 unit=°
